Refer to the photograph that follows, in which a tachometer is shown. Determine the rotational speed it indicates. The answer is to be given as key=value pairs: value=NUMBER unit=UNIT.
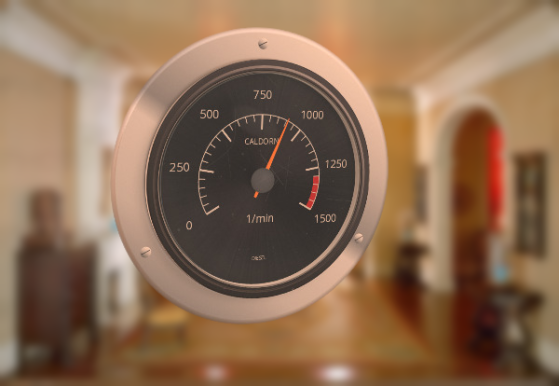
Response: value=900 unit=rpm
